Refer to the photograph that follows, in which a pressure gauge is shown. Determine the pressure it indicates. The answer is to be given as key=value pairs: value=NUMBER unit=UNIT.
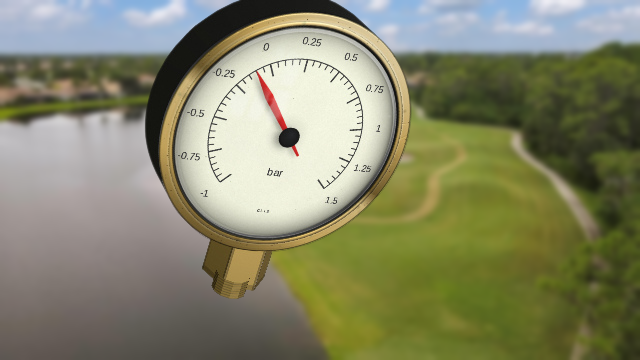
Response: value=-0.1 unit=bar
